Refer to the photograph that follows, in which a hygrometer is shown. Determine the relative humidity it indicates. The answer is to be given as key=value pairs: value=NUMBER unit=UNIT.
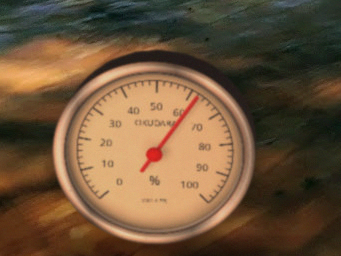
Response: value=62 unit=%
